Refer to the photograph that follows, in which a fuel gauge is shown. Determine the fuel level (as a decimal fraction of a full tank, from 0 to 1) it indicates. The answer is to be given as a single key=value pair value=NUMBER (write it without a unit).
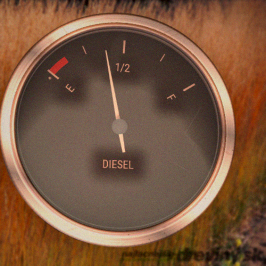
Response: value=0.375
